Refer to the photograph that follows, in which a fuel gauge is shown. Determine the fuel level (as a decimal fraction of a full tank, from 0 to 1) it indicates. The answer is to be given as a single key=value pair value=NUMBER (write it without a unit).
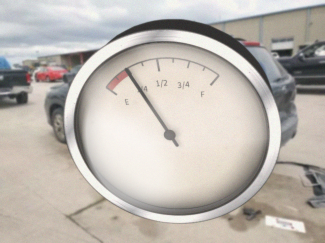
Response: value=0.25
